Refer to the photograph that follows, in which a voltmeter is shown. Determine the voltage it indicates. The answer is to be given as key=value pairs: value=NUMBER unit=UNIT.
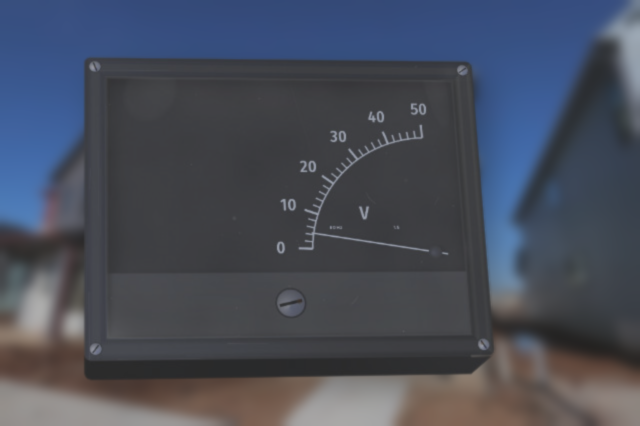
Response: value=4 unit=V
